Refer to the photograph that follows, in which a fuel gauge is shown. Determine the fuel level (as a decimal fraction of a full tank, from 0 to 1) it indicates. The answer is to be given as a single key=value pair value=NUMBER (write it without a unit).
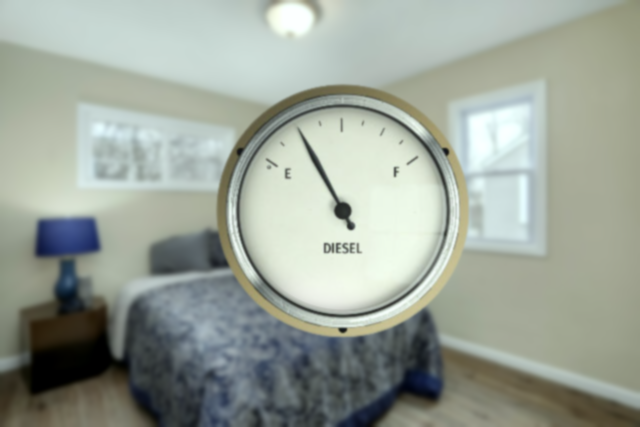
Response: value=0.25
